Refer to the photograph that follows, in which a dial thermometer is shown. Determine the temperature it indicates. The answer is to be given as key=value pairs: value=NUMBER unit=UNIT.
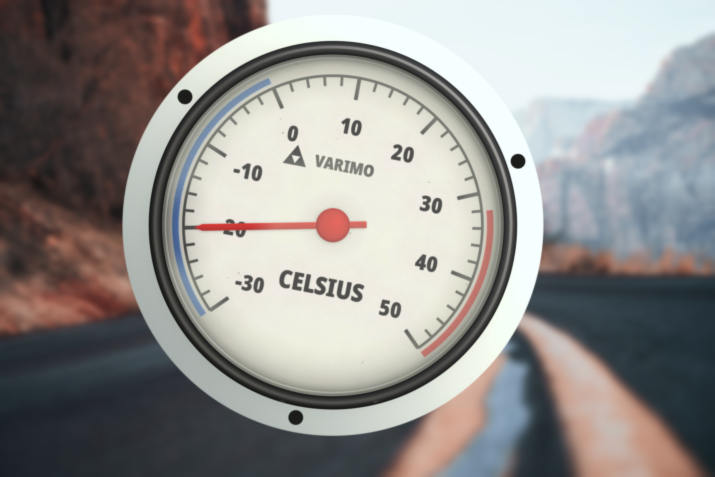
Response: value=-20 unit=°C
